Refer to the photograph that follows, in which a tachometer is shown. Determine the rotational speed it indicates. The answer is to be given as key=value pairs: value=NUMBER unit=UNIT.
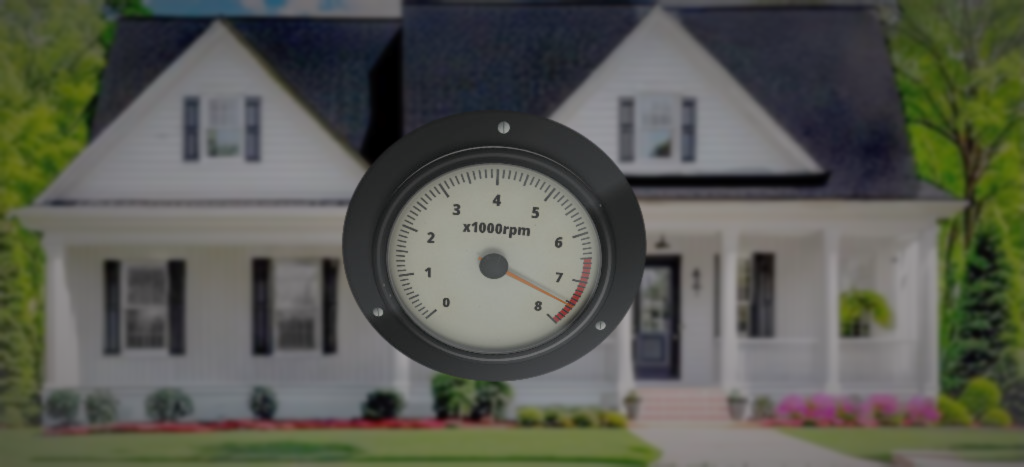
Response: value=7500 unit=rpm
